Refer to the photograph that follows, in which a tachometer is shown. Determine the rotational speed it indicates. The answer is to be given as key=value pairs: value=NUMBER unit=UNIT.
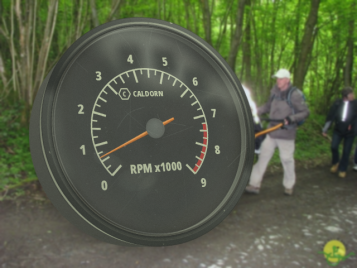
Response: value=625 unit=rpm
